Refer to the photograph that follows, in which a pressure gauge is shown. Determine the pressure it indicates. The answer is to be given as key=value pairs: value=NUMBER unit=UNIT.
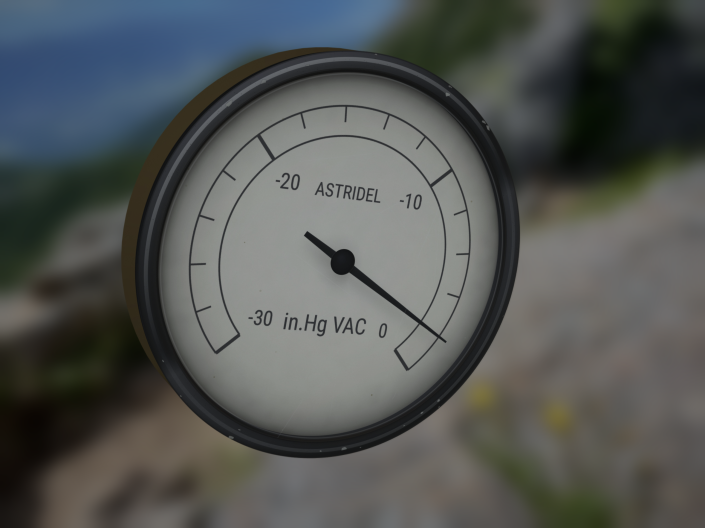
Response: value=-2 unit=inHg
